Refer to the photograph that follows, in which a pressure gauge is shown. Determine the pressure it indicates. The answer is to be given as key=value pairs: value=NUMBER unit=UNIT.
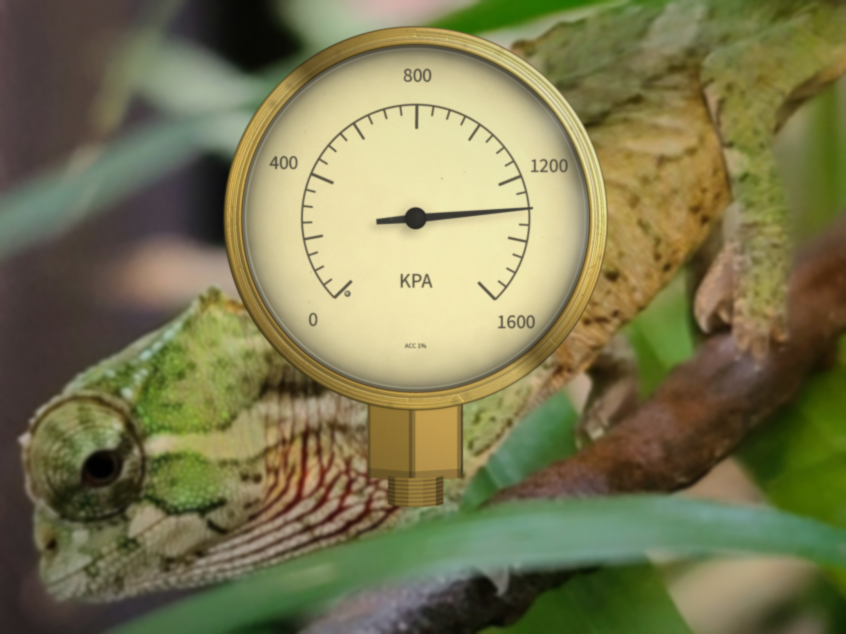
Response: value=1300 unit=kPa
